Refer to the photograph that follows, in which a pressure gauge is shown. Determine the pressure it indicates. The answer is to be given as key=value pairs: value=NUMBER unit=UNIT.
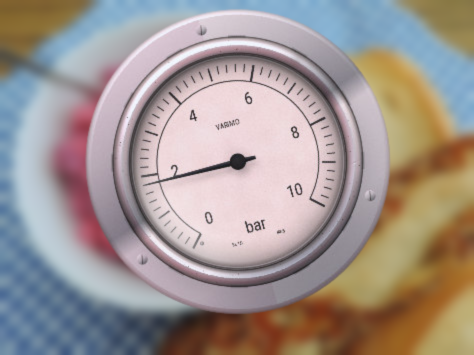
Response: value=1.8 unit=bar
